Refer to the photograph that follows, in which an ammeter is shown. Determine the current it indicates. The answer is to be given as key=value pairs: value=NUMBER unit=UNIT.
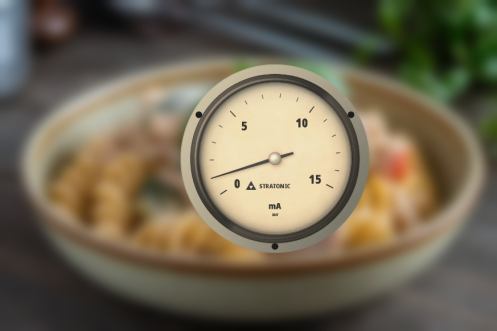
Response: value=1 unit=mA
